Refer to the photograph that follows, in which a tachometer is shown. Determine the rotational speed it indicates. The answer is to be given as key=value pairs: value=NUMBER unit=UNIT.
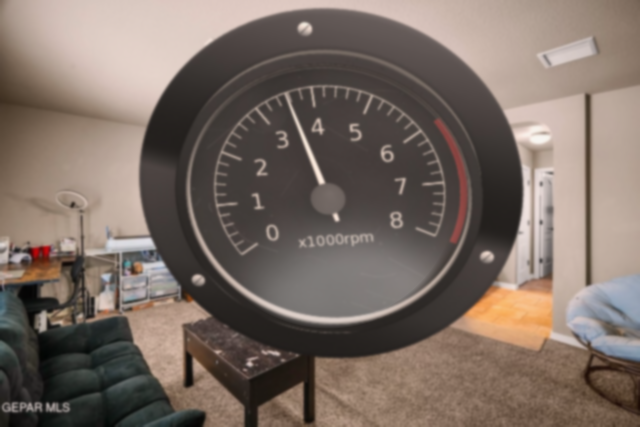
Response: value=3600 unit=rpm
